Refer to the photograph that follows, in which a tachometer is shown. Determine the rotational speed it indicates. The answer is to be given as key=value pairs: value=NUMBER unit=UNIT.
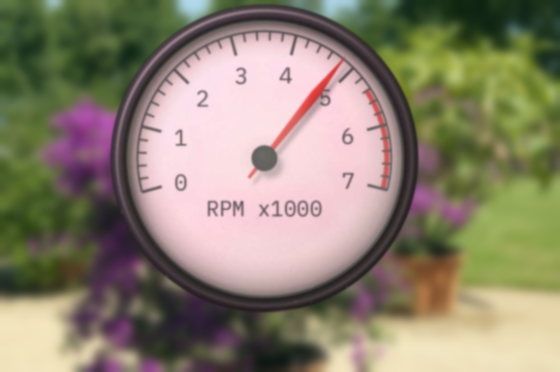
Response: value=4800 unit=rpm
